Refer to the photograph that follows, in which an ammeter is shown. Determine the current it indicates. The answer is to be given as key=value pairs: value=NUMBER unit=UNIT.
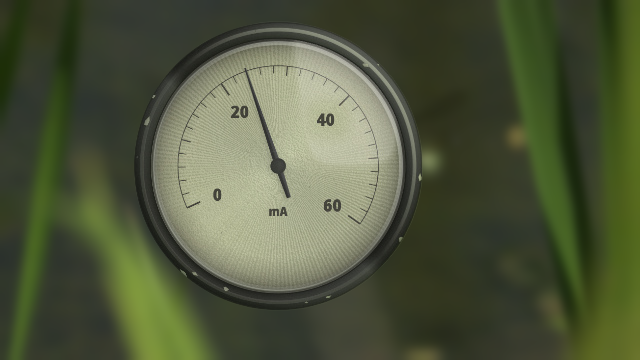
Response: value=24 unit=mA
